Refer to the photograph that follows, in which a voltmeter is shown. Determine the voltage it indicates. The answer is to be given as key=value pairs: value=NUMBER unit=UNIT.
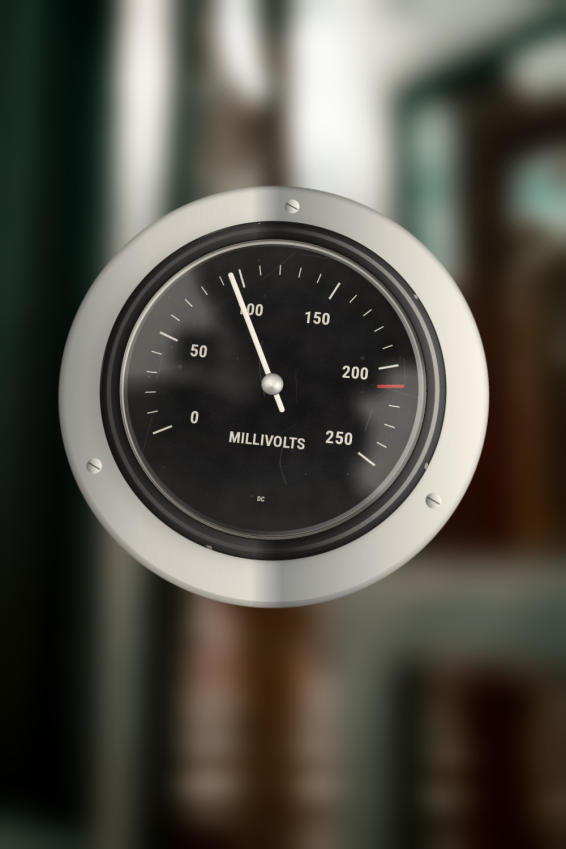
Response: value=95 unit=mV
